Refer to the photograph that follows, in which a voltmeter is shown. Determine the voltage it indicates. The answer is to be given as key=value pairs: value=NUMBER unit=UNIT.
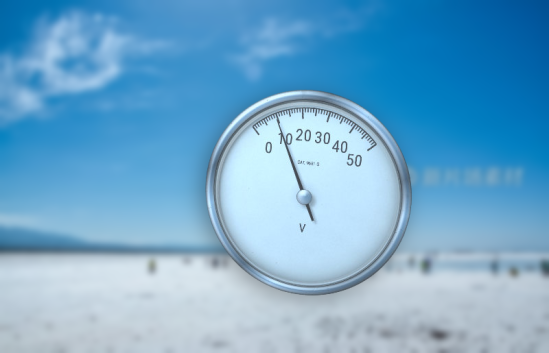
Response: value=10 unit=V
